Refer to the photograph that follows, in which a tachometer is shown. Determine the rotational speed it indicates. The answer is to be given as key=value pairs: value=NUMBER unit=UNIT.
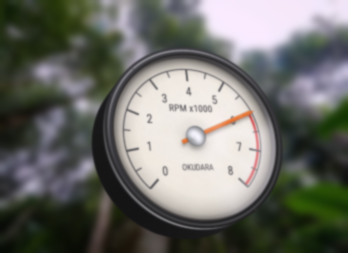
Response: value=6000 unit=rpm
